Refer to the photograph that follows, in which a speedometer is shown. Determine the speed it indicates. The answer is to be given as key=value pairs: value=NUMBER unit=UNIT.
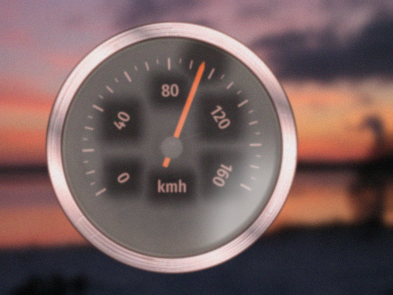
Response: value=95 unit=km/h
